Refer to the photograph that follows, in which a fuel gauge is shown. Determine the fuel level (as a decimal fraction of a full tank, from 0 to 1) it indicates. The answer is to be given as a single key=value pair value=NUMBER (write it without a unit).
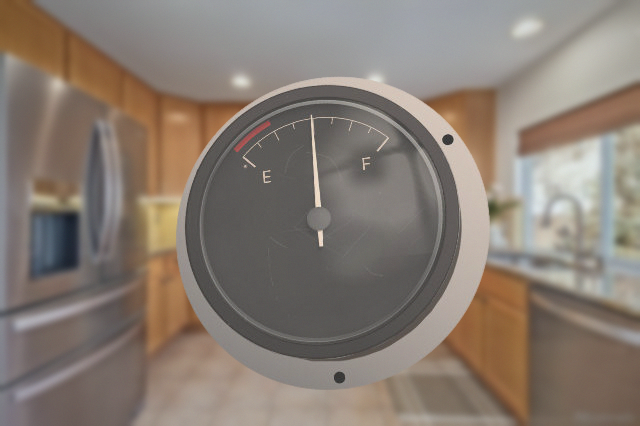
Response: value=0.5
